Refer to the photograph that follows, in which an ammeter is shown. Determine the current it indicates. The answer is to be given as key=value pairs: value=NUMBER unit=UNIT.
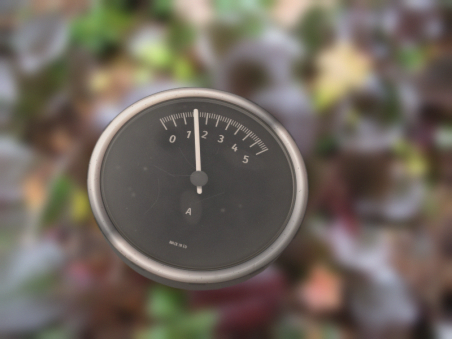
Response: value=1.5 unit=A
